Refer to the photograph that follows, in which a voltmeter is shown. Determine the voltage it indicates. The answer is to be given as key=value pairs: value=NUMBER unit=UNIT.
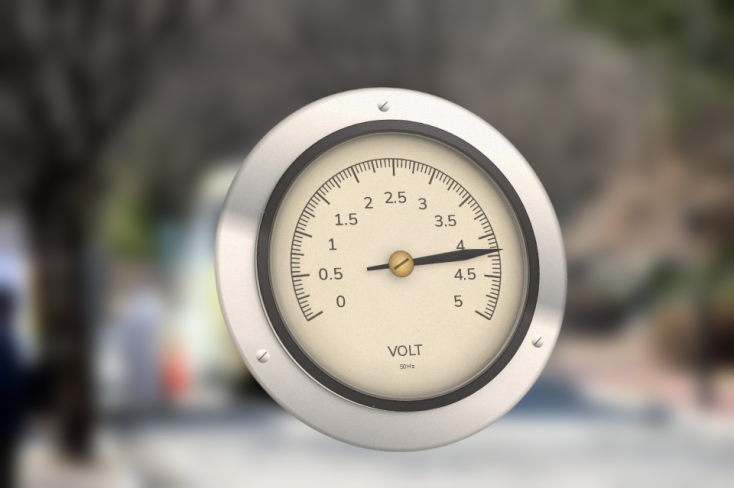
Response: value=4.2 unit=V
